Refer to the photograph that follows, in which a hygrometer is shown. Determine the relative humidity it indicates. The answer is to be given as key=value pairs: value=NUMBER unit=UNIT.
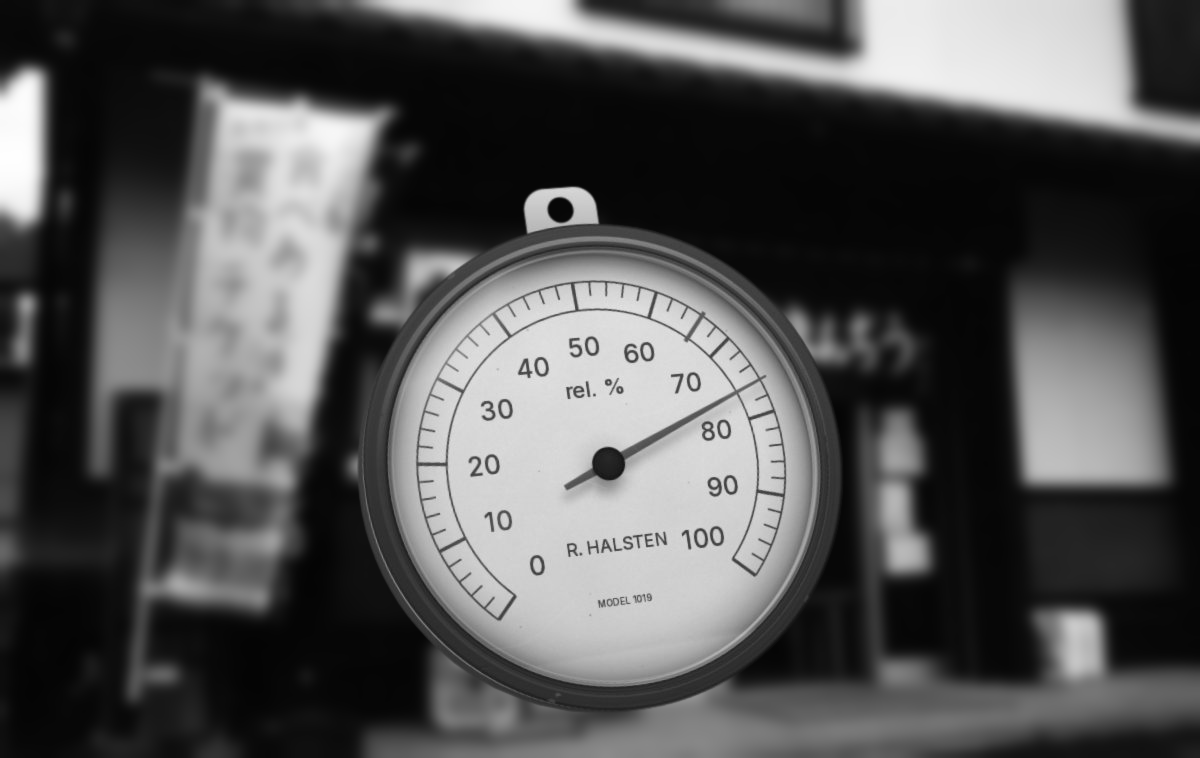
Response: value=76 unit=%
